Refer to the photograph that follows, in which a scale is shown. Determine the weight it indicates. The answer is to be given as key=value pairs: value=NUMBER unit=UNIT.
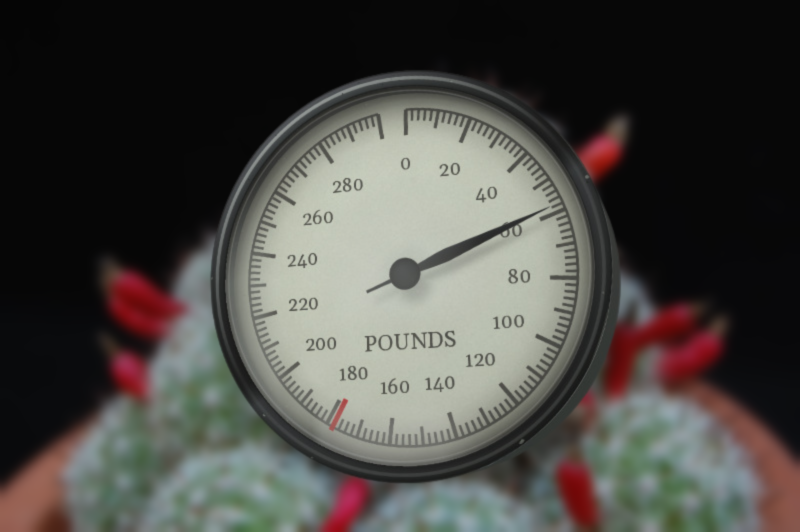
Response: value=58 unit=lb
